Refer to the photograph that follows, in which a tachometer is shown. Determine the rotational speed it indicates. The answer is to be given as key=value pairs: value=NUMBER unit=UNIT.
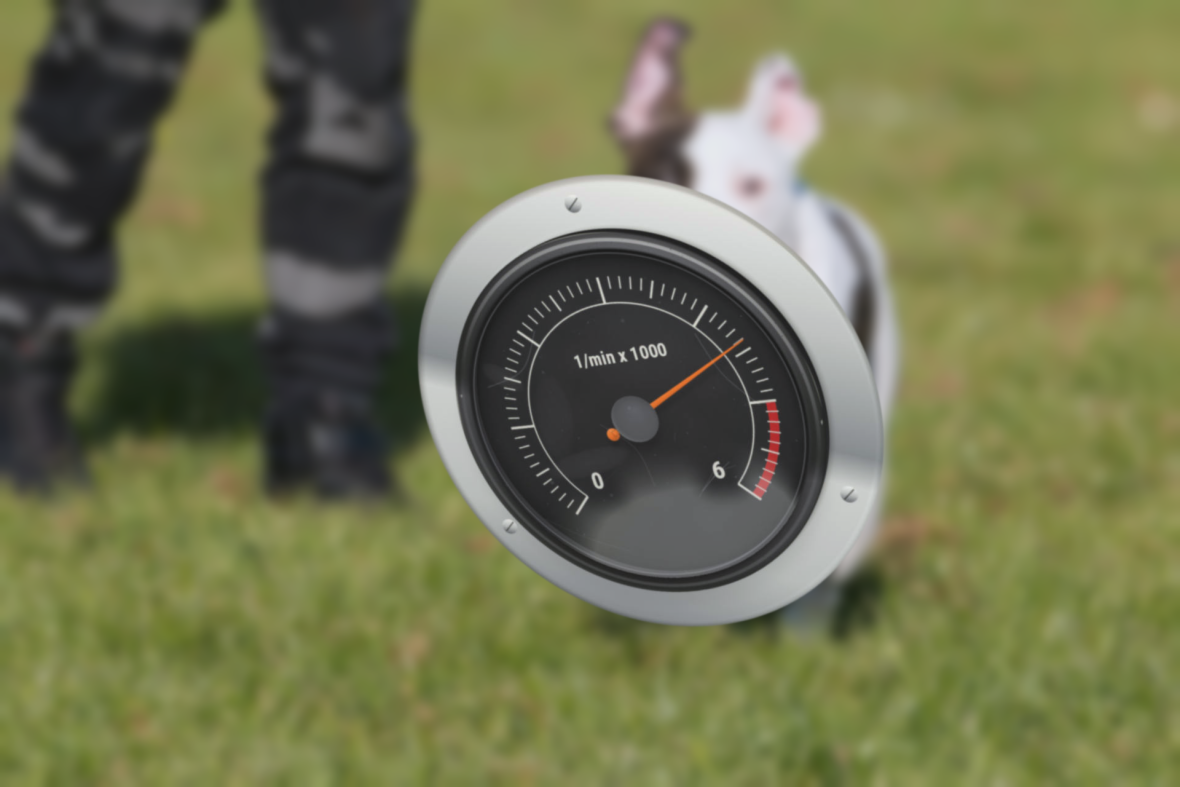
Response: value=4400 unit=rpm
